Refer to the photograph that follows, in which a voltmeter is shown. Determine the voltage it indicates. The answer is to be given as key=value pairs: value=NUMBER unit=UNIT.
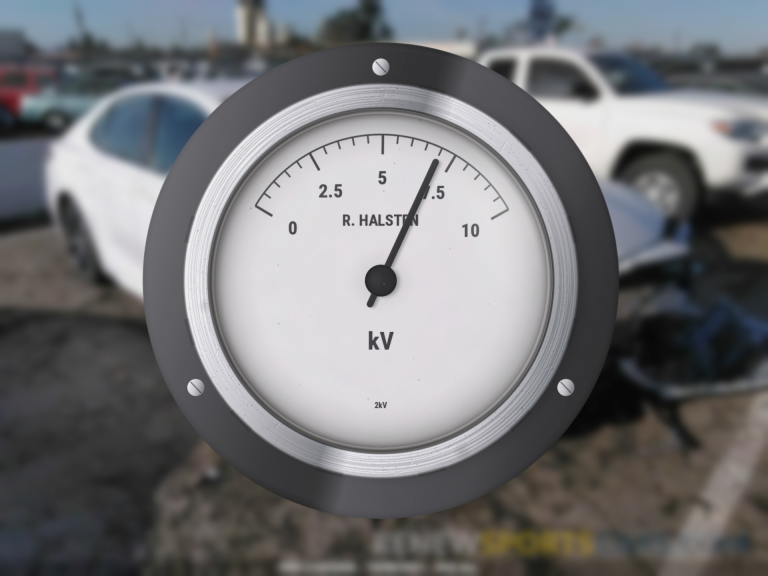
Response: value=7 unit=kV
